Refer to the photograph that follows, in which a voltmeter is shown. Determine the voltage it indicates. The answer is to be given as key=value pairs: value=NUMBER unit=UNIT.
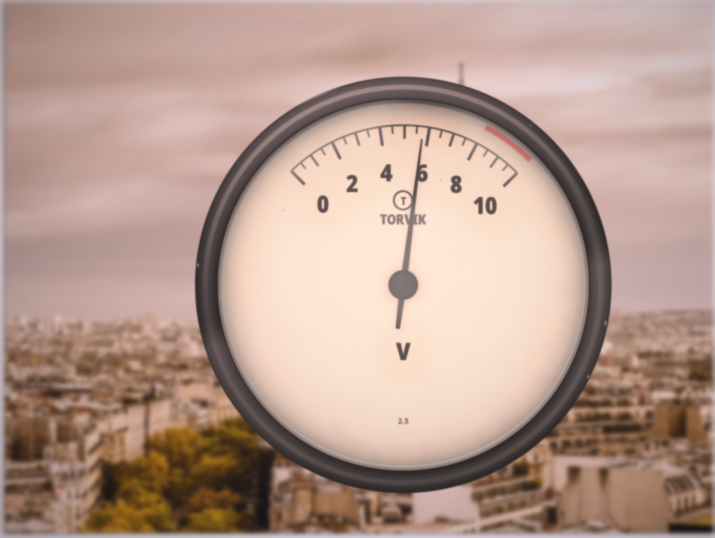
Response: value=5.75 unit=V
